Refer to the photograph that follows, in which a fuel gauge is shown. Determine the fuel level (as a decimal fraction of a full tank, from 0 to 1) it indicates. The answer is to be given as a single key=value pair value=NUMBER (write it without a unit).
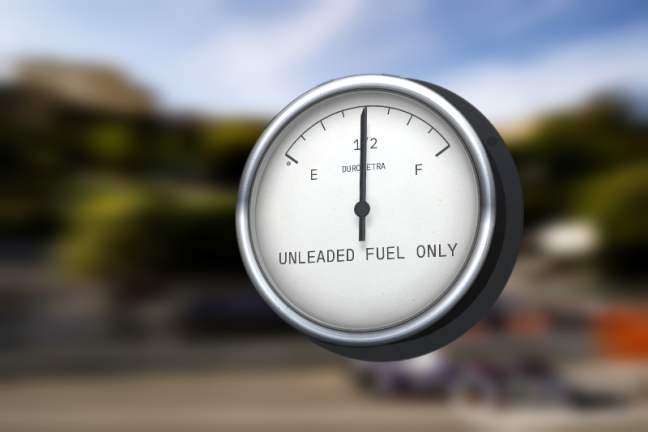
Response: value=0.5
